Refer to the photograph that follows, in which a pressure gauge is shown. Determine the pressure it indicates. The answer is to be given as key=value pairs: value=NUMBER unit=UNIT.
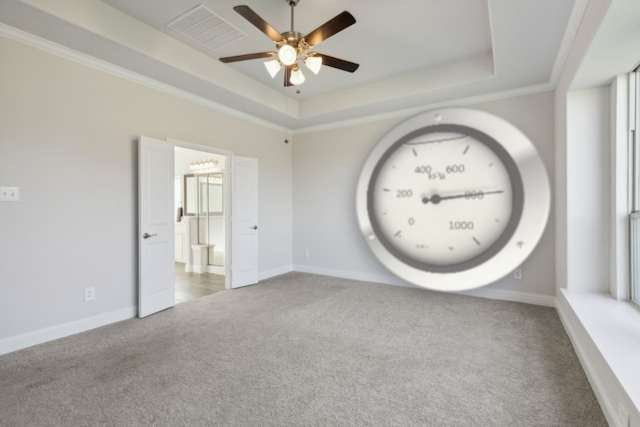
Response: value=800 unit=kPa
